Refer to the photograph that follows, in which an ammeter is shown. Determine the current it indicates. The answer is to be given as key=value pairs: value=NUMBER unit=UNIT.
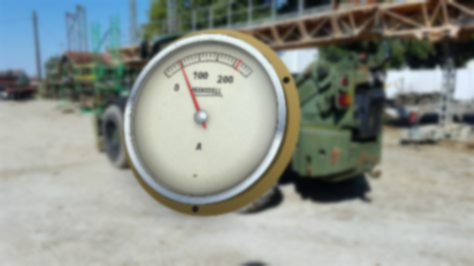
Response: value=50 unit=A
